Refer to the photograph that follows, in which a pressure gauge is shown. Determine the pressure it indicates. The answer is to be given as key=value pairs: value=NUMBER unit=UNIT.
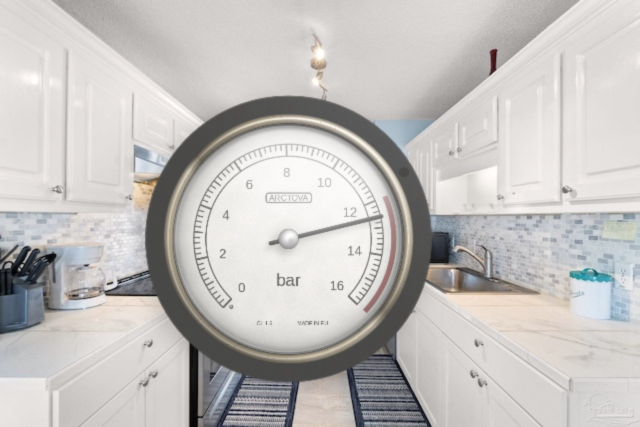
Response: value=12.6 unit=bar
